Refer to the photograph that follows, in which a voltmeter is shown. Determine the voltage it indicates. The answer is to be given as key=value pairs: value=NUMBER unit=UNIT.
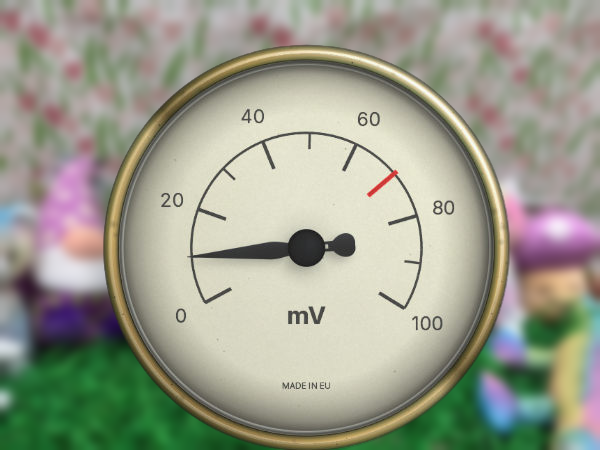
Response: value=10 unit=mV
